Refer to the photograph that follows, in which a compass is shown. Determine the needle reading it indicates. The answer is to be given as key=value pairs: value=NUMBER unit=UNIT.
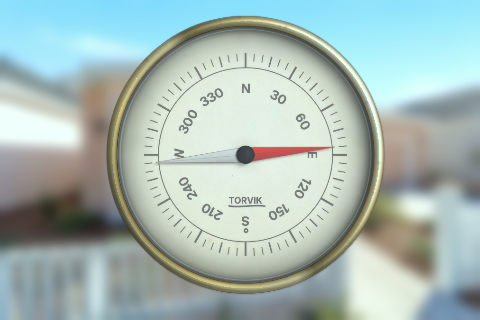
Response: value=85 unit=°
